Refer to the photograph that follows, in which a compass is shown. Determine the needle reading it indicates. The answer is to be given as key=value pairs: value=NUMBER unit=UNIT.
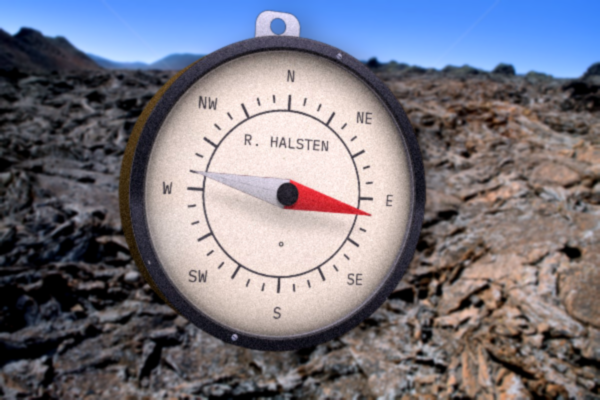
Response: value=100 unit=°
